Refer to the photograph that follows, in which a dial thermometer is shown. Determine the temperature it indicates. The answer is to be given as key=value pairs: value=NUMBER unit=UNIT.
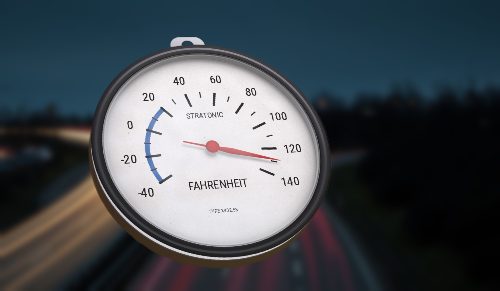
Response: value=130 unit=°F
